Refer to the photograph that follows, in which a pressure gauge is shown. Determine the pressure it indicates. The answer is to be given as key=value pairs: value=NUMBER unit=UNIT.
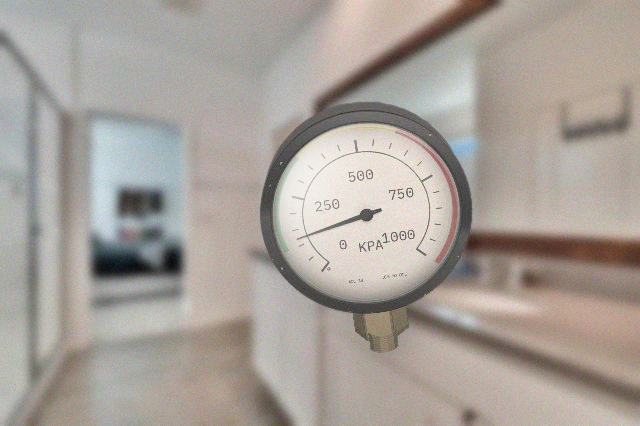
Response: value=125 unit=kPa
